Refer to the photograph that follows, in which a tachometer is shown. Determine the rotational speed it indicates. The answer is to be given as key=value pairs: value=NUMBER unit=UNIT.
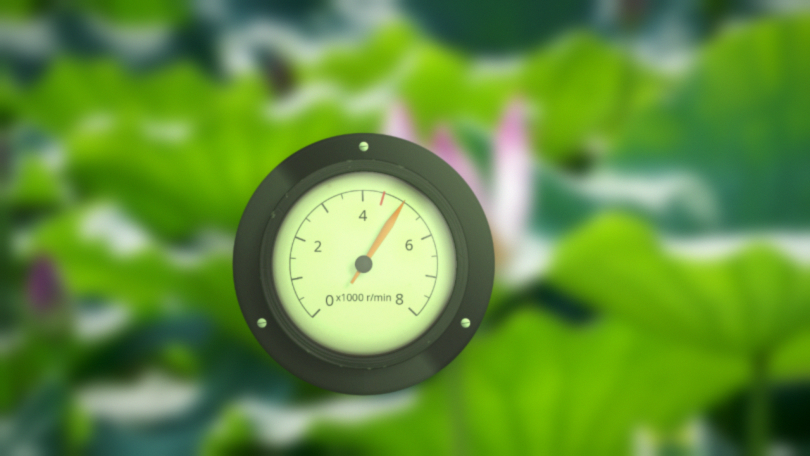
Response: value=5000 unit=rpm
